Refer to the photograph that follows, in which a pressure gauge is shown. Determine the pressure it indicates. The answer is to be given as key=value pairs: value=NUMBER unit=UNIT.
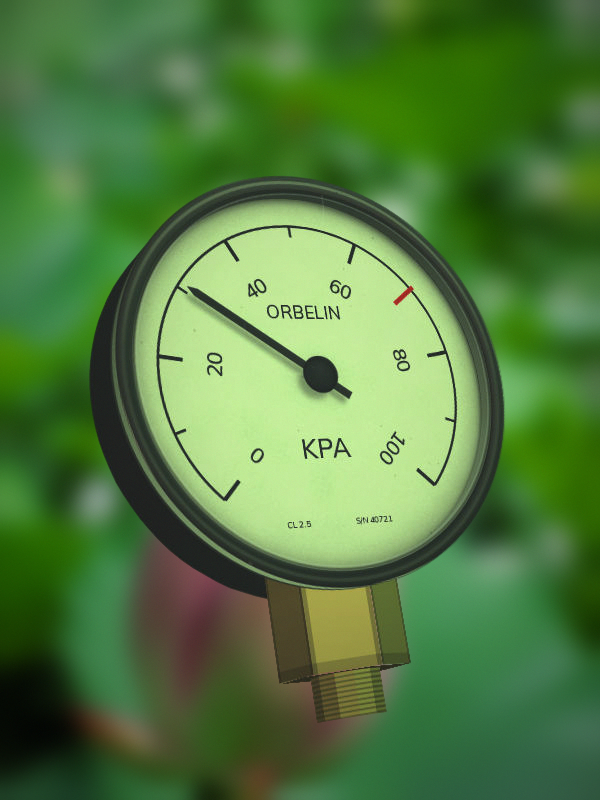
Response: value=30 unit=kPa
